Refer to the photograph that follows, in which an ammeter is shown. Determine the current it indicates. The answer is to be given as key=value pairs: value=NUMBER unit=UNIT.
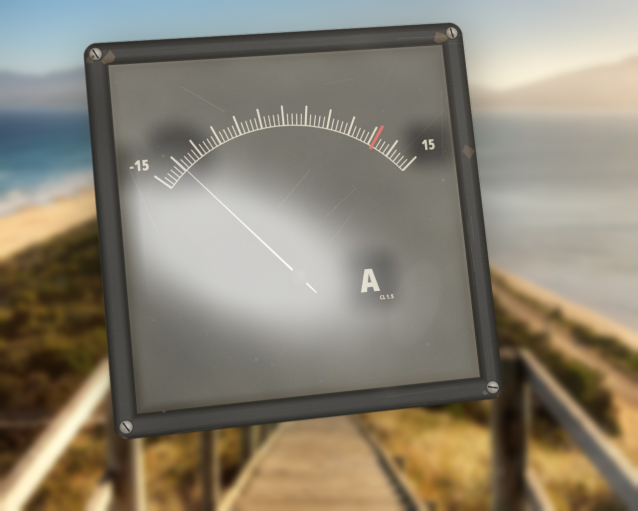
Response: value=-12.5 unit=A
